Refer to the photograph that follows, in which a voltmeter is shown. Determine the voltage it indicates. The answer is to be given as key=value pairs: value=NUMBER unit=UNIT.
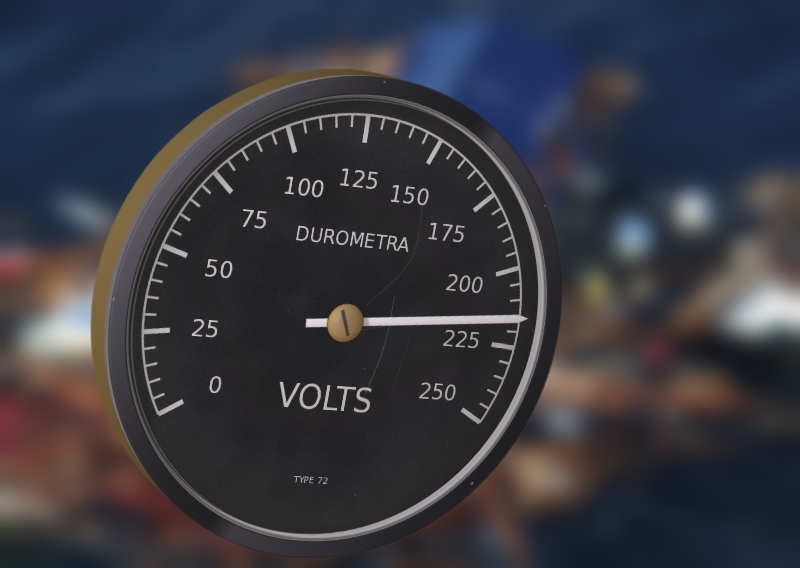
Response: value=215 unit=V
